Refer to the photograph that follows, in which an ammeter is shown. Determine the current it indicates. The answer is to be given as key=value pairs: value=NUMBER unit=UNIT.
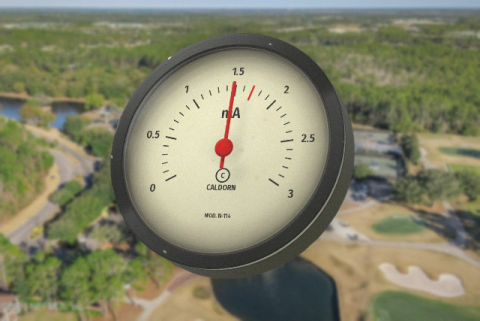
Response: value=1.5 unit=mA
